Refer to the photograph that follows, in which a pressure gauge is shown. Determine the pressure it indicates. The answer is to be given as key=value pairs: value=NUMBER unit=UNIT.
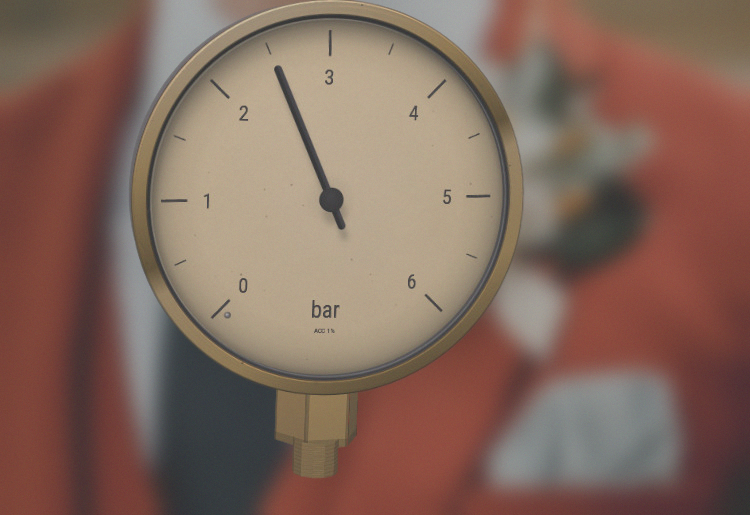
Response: value=2.5 unit=bar
